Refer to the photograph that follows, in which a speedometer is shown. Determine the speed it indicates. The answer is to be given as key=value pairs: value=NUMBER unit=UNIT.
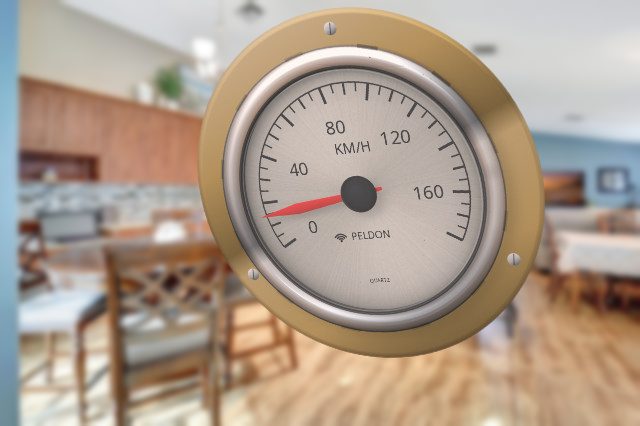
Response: value=15 unit=km/h
